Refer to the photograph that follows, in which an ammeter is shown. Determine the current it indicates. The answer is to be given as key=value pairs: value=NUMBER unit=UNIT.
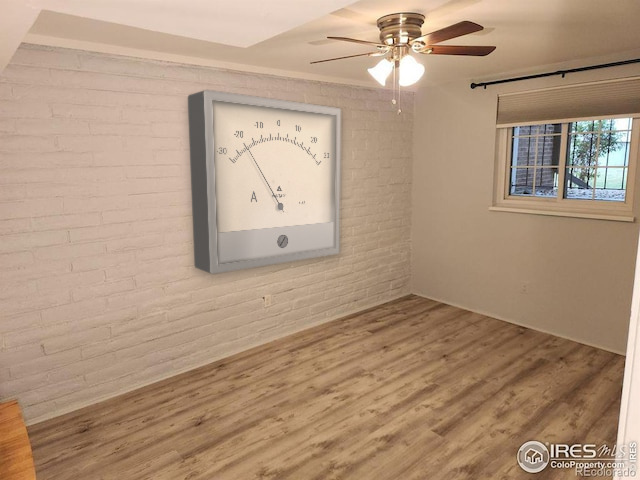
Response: value=-20 unit=A
